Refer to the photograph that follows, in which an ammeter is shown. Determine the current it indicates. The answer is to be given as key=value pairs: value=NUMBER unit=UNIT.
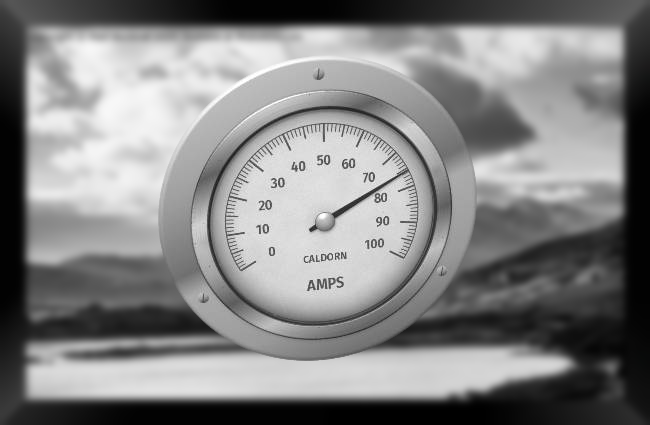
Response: value=75 unit=A
